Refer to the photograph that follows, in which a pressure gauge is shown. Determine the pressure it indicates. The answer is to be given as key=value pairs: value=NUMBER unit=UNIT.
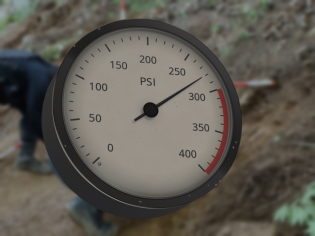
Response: value=280 unit=psi
